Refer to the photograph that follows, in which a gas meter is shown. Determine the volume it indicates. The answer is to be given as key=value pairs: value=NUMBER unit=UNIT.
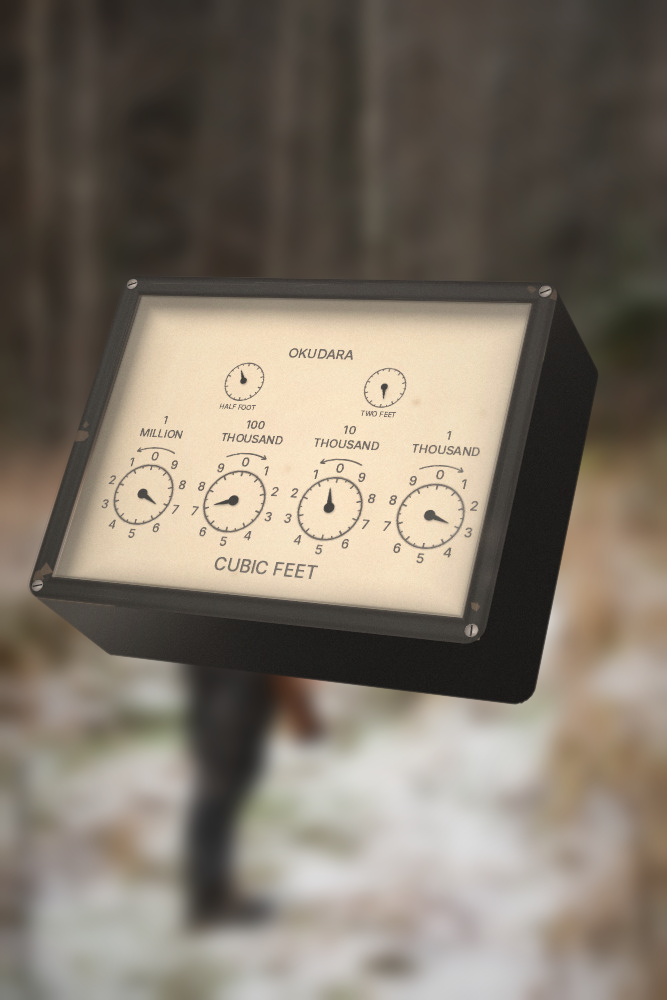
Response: value=670300 unit=ft³
